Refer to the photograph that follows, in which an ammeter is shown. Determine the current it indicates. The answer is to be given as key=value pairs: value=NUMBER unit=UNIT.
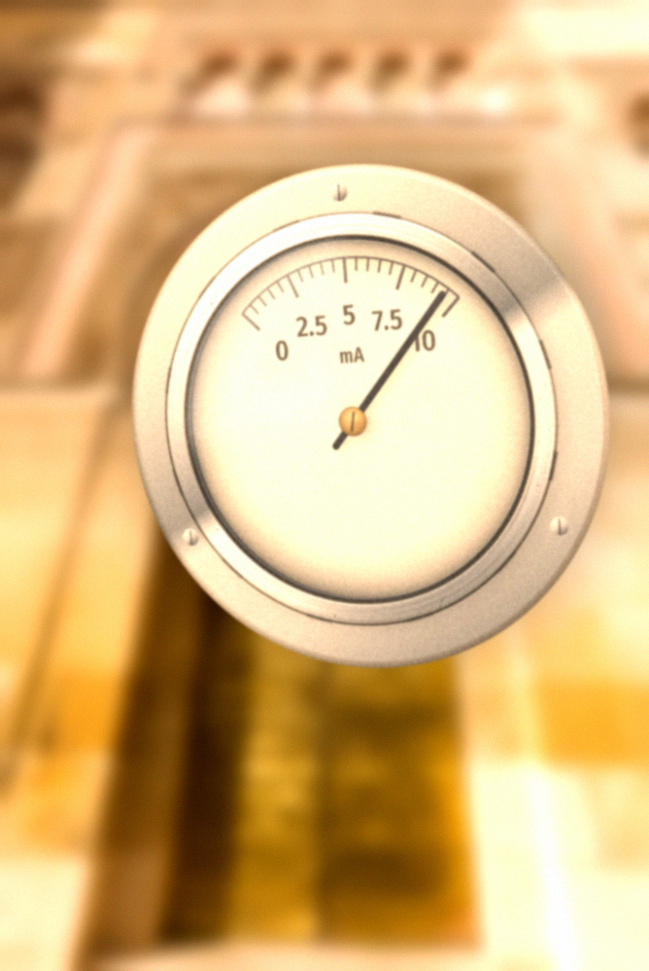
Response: value=9.5 unit=mA
